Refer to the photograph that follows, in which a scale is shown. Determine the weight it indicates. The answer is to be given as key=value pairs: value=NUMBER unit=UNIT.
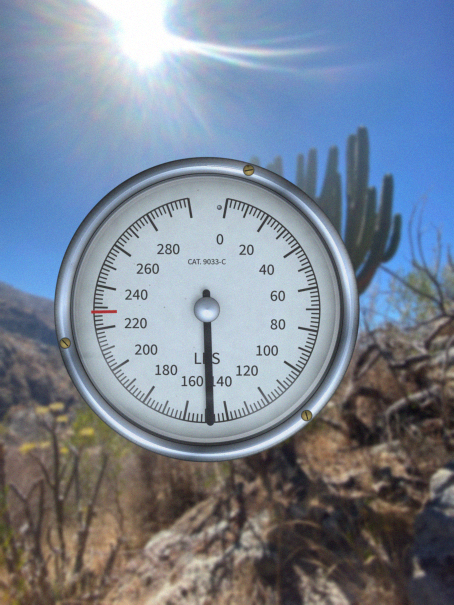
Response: value=148 unit=lb
